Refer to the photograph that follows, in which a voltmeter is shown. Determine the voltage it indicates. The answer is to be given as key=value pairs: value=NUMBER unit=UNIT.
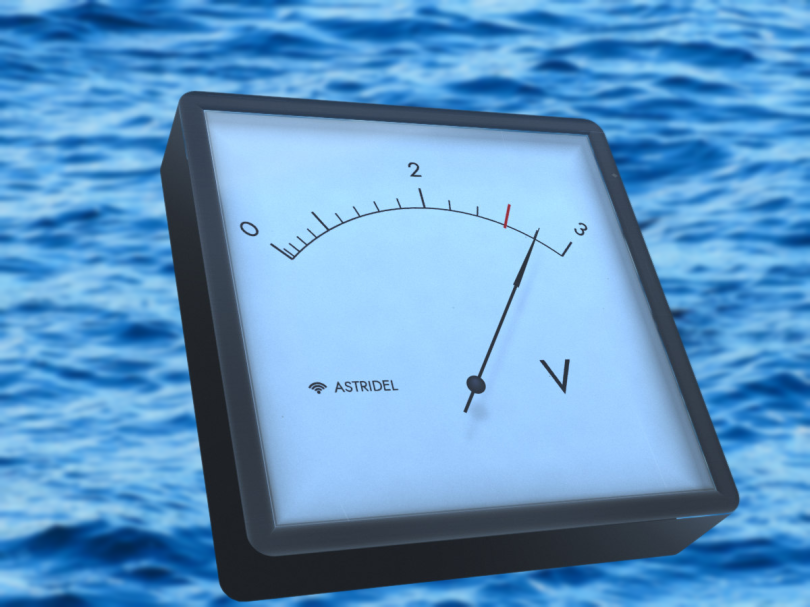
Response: value=2.8 unit=V
